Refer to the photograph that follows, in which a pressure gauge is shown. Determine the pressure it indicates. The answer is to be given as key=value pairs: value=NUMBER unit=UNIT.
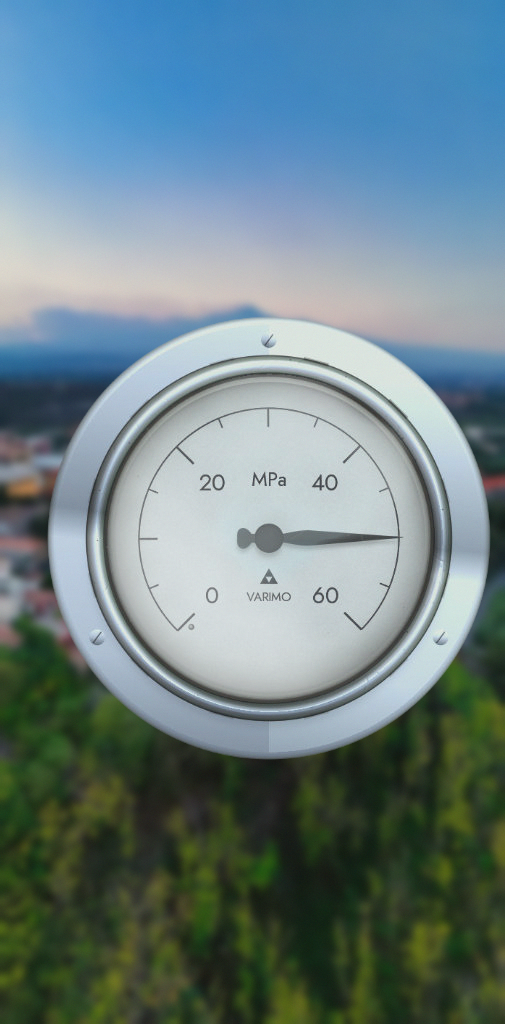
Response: value=50 unit=MPa
